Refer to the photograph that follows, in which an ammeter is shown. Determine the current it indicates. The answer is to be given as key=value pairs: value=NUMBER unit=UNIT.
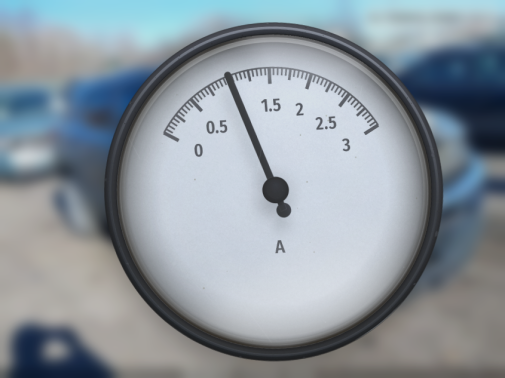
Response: value=1 unit=A
